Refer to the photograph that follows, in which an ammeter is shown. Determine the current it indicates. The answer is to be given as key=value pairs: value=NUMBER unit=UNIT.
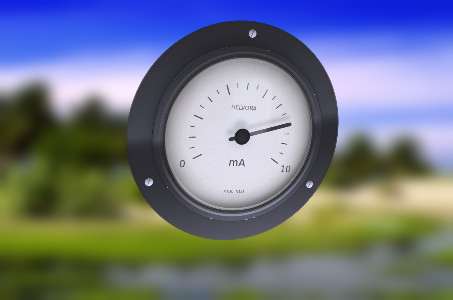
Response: value=8 unit=mA
